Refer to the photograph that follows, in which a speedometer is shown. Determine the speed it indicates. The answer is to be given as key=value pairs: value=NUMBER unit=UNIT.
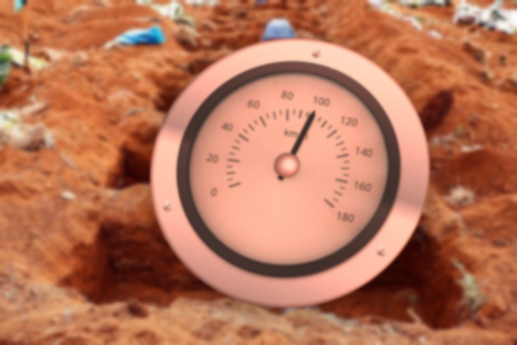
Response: value=100 unit=km/h
